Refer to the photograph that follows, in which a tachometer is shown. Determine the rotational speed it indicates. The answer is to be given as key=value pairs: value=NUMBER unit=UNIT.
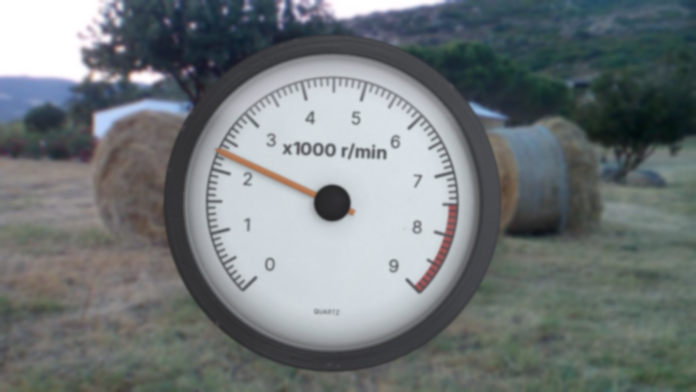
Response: value=2300 unit=rpm
